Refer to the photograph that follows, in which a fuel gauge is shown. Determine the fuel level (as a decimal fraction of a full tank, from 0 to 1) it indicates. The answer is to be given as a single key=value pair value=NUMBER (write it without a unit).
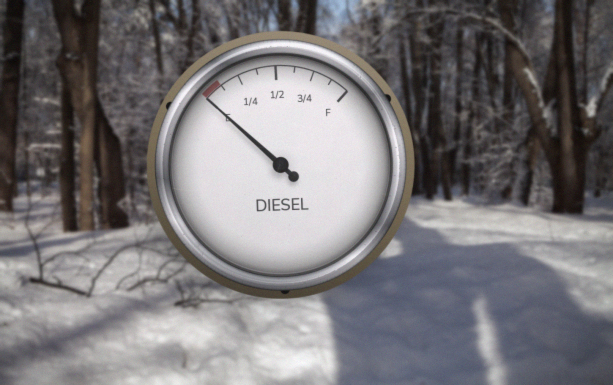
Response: value=0
